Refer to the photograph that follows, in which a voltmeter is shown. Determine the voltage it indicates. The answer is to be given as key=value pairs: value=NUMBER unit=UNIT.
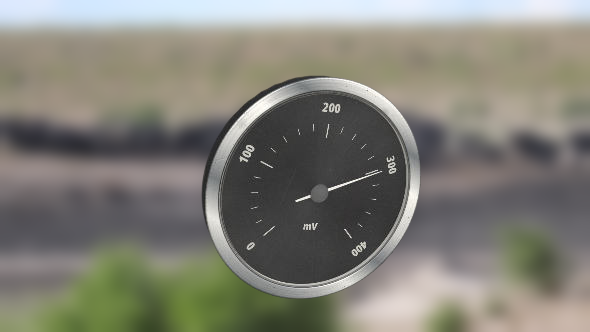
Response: value=300 unit=mV
